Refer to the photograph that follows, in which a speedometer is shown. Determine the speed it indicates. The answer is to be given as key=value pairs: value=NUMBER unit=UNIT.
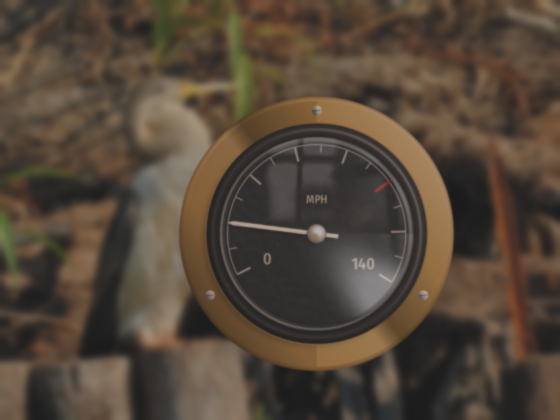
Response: value=20 unit=mph
